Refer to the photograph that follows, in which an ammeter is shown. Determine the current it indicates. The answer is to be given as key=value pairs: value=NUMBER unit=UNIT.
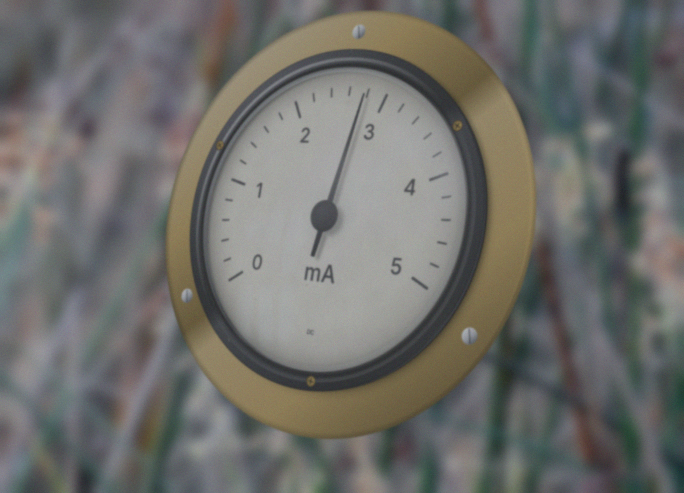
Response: value=2.8 unit=mA
